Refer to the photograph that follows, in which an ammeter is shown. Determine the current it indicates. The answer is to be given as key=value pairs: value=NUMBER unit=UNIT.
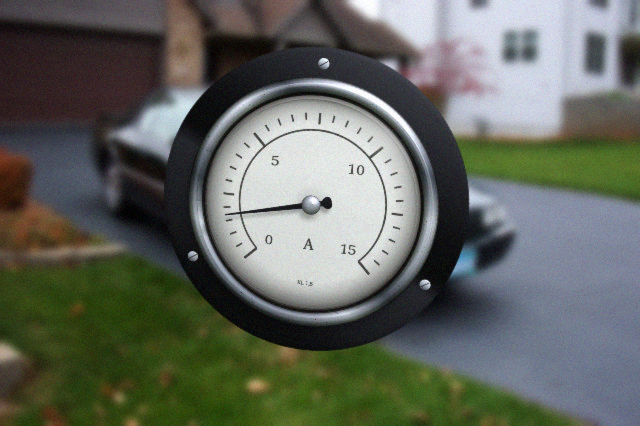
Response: value=1.75 unit=A
